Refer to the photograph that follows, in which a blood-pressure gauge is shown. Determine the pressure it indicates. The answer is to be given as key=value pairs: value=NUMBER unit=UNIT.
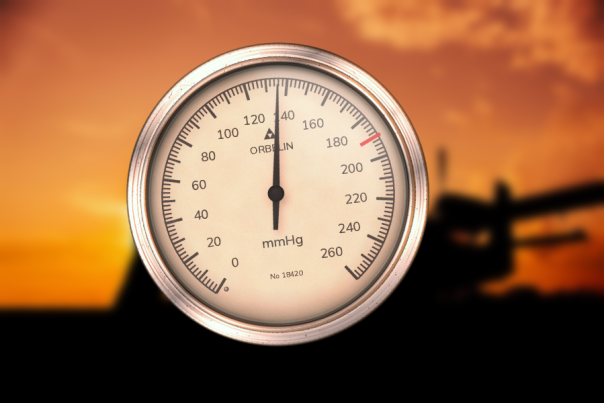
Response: value=136 unit=mmHg
